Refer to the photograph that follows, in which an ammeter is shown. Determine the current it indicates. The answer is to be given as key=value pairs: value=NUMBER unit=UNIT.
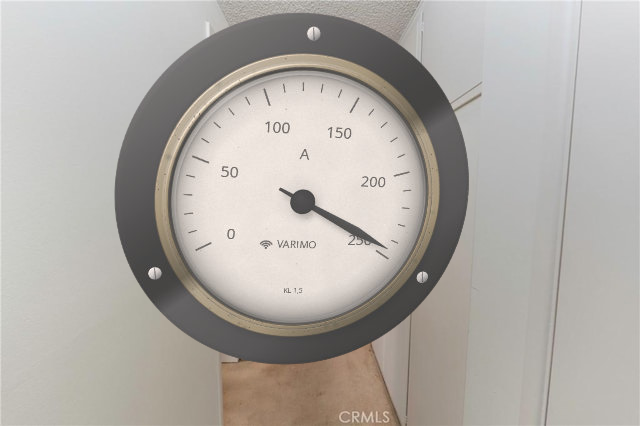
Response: value=245 unit=A
